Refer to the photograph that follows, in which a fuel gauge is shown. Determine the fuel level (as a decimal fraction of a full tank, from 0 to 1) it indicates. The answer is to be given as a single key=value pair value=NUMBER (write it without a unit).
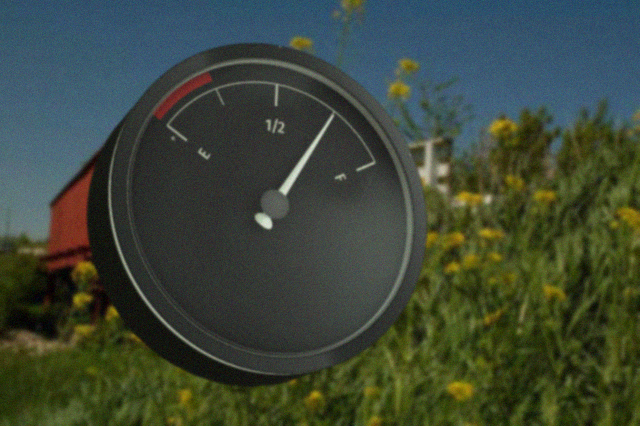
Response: value=0.75
